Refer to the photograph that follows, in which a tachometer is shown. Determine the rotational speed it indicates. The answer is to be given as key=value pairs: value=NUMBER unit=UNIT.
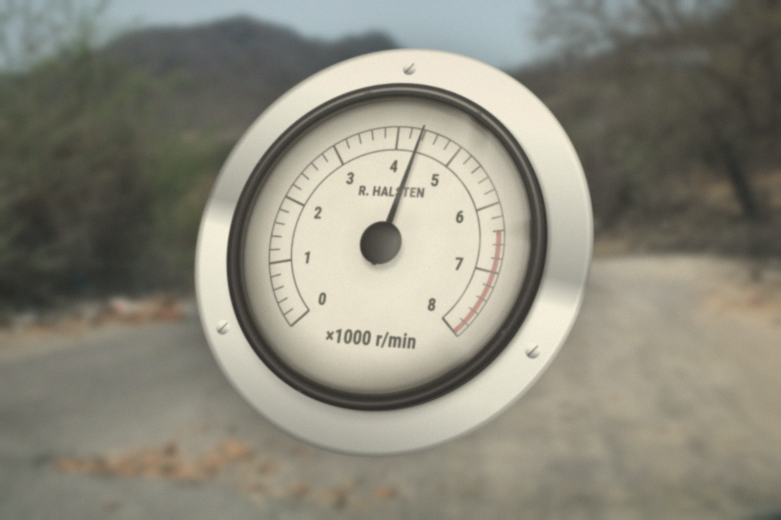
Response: value=4400 unit=rpm
